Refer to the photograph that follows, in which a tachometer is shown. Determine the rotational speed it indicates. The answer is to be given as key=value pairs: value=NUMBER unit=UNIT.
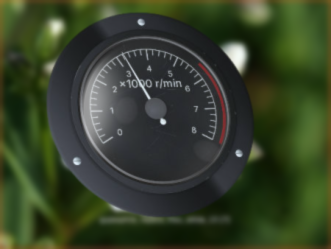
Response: value=3200 unit=rpm
